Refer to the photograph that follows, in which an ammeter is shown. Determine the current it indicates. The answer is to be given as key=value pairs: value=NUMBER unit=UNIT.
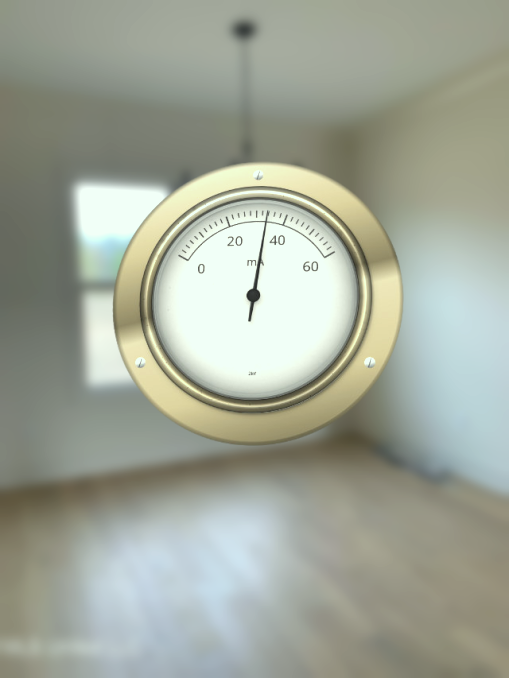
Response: value=34 unit=mA
